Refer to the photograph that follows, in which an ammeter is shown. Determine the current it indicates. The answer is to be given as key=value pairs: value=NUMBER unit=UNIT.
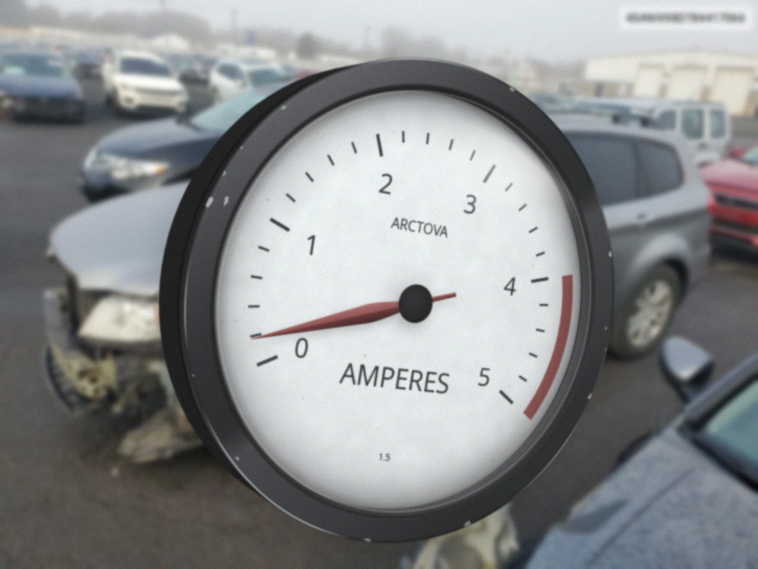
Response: value=0.2 unit=A
